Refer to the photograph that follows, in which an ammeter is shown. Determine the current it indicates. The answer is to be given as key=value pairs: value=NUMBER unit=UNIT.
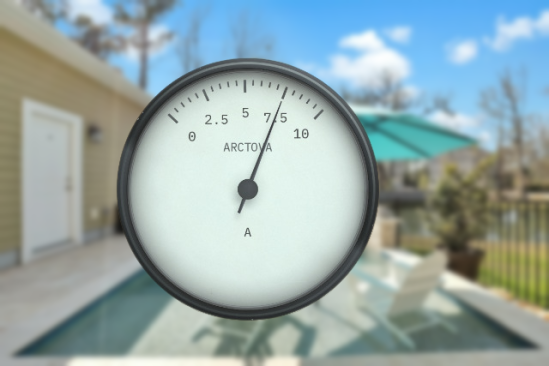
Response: value=7.5 unit=A
